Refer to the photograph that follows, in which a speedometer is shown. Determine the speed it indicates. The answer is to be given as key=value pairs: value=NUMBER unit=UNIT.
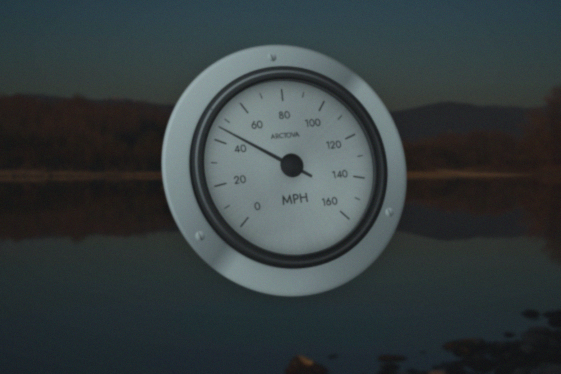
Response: value=45 unit=mph
